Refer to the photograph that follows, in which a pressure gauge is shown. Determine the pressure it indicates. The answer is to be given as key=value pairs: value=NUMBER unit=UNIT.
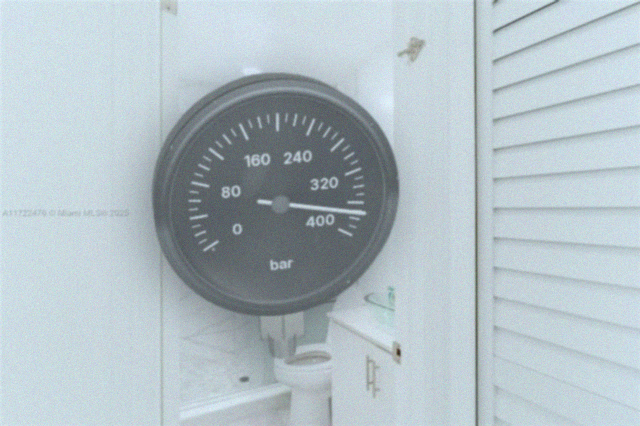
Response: value=370 unit=bar
